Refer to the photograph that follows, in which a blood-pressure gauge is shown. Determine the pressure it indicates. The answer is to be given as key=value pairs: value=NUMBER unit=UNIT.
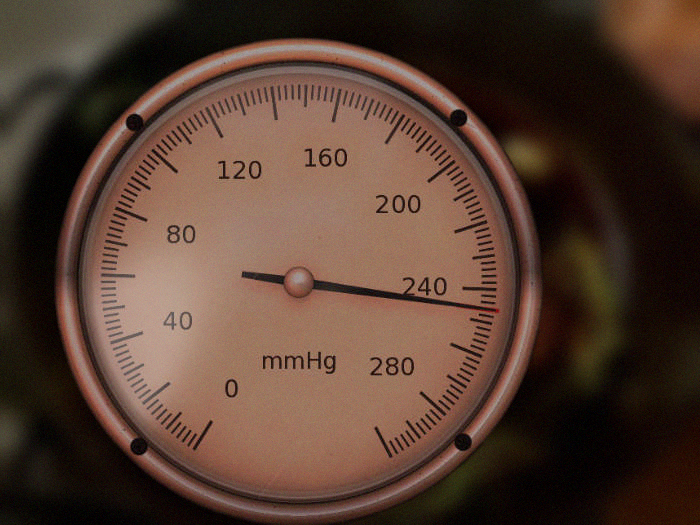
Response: value=246 unit=mmHg
